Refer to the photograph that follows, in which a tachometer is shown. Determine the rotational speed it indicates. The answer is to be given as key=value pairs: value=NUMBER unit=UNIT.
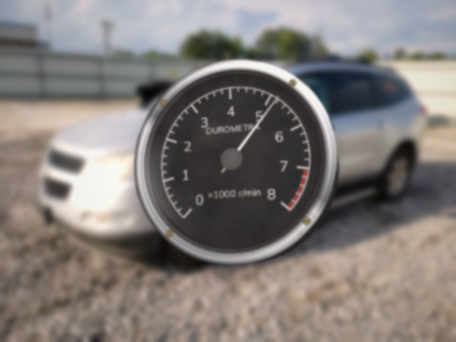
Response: value=5200 unit=rpm
